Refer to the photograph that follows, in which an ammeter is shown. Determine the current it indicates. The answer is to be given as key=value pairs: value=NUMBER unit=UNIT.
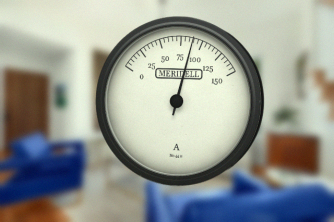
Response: value=90 unit=A
